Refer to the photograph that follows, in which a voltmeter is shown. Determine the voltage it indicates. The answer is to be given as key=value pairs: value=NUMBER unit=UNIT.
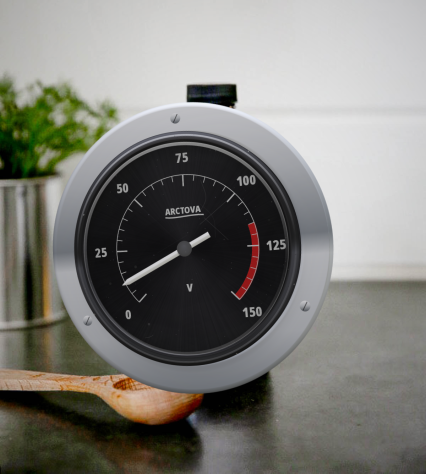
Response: value=10 unit=V
